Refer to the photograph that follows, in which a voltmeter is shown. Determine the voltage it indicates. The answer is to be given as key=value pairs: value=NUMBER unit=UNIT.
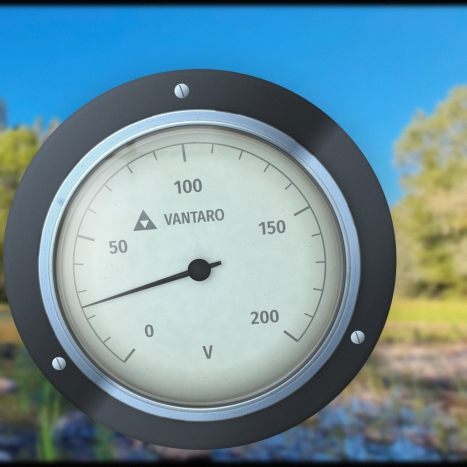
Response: value=25 unit=V
